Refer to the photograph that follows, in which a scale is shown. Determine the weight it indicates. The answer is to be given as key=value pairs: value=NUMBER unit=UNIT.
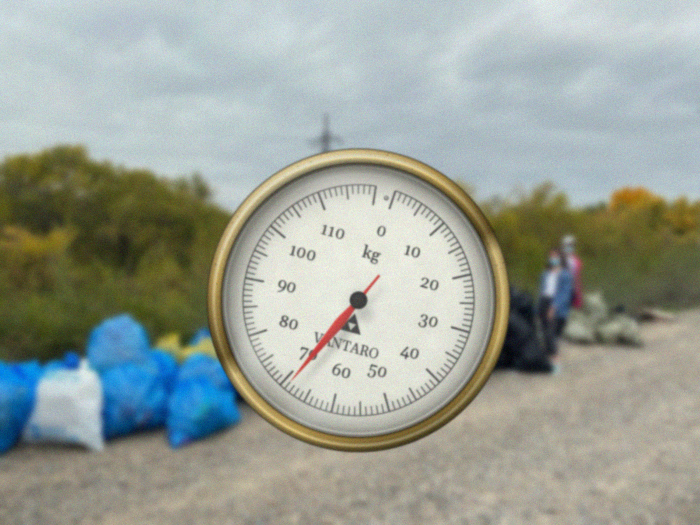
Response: value=69 unit=kg
